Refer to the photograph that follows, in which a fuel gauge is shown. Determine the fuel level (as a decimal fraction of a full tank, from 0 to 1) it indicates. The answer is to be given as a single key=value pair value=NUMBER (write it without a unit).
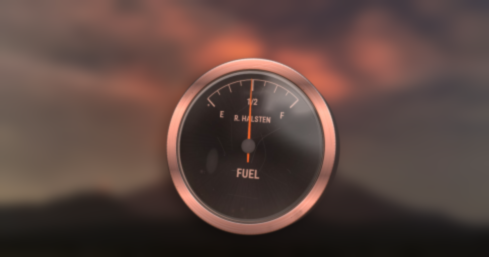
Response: value=0.5
